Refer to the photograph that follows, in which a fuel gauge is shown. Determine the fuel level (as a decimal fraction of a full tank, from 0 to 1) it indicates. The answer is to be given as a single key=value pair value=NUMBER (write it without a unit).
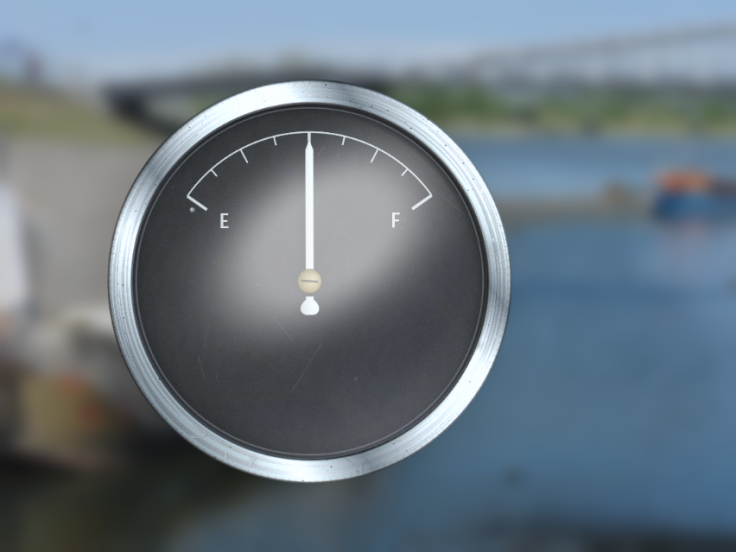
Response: value=0.5
